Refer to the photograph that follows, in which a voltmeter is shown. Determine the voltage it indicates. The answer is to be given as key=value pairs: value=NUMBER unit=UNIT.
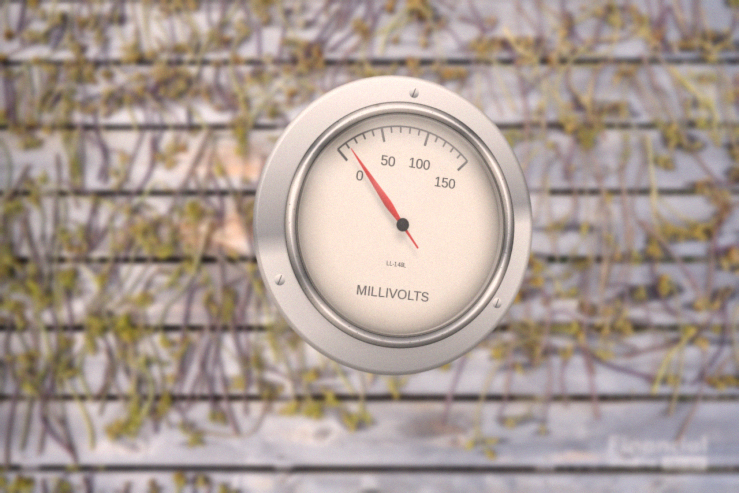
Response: value=10 unit=mV
